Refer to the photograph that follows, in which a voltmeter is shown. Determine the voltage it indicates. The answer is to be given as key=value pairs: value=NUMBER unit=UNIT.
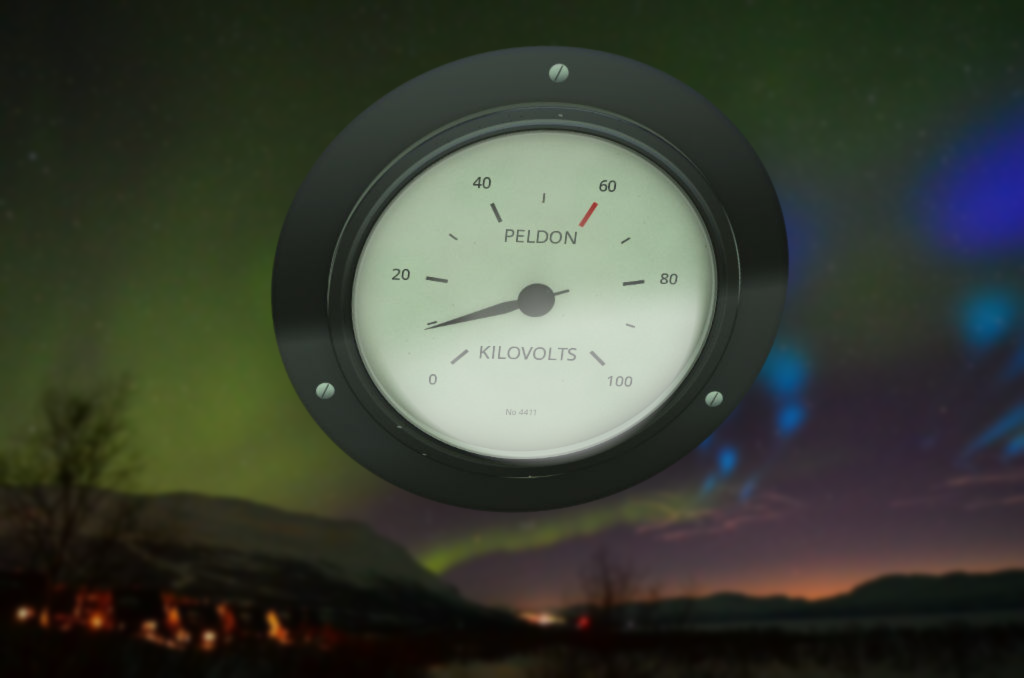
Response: value=10 unit=kV
